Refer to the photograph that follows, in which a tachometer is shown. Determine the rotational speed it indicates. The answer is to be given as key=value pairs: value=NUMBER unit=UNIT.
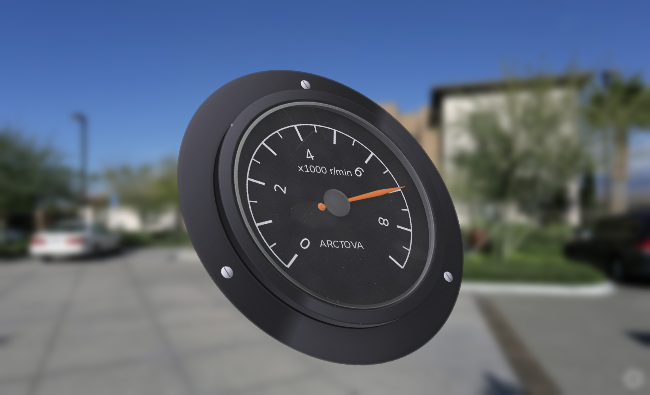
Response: value=7000 unit=rpm
